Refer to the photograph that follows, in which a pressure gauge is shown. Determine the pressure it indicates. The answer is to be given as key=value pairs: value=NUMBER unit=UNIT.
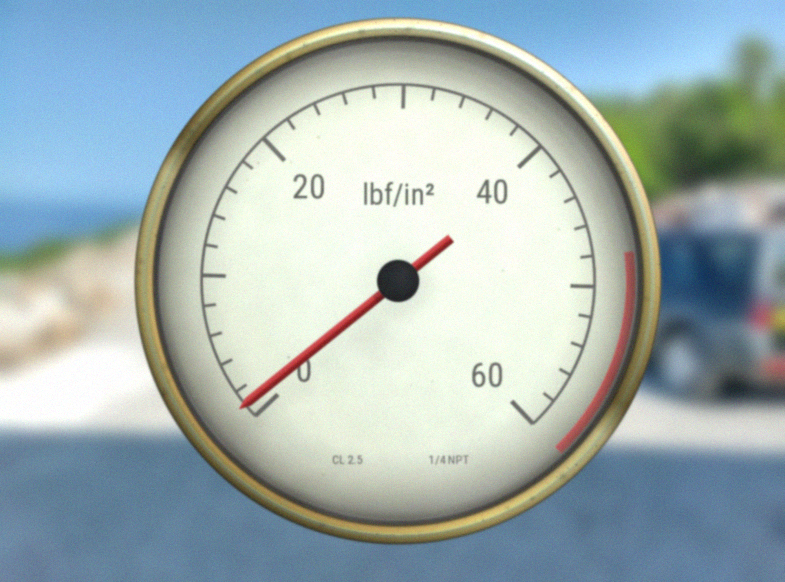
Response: value=1 unit=psi
